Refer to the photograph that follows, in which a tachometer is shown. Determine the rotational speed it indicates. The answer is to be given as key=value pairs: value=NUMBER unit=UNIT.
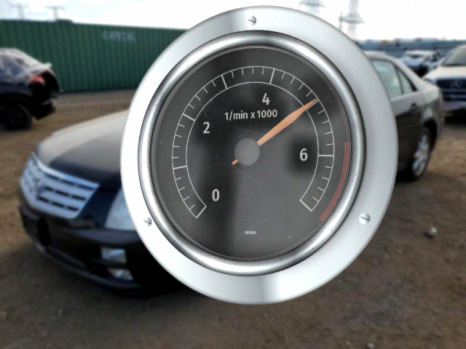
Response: value=5000 unit=rpm
